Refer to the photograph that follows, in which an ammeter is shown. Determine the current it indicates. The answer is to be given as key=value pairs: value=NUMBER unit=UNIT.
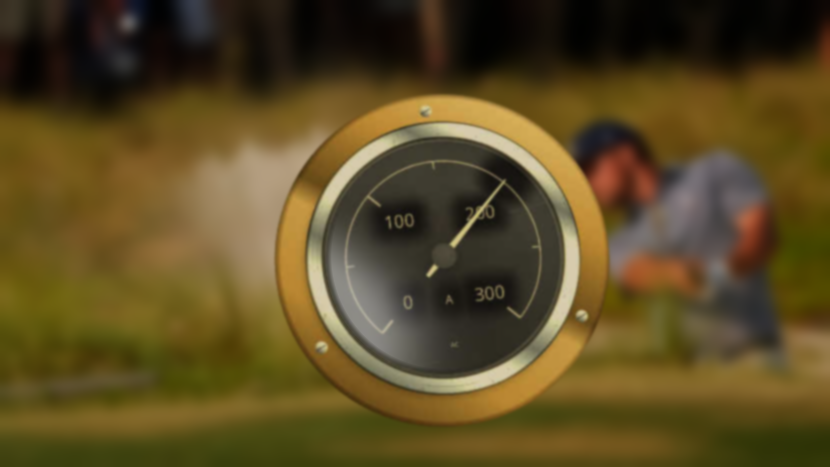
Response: value=200 unit=A
